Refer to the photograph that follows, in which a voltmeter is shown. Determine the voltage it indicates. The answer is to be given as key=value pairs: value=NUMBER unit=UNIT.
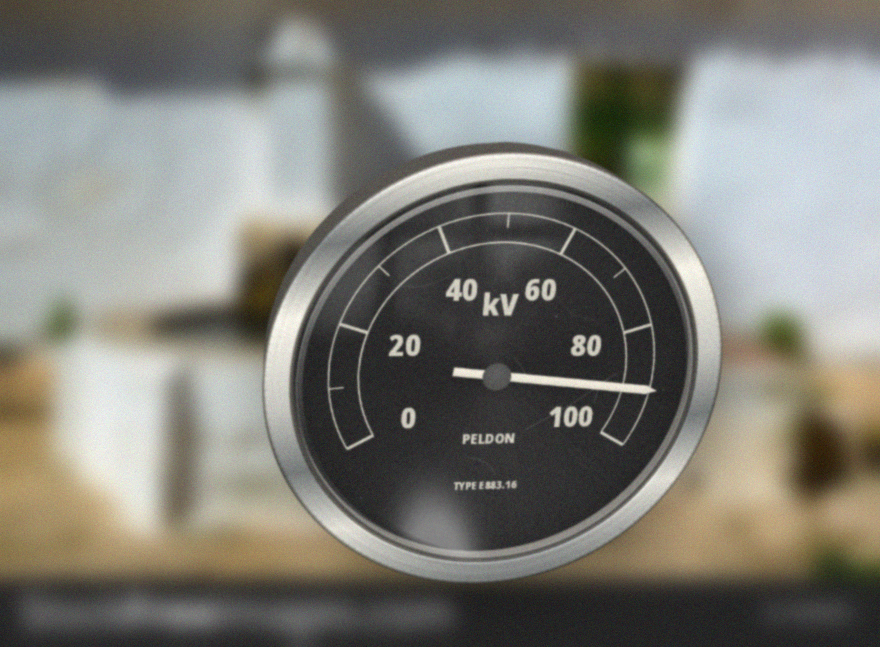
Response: value=90 unit=kV
